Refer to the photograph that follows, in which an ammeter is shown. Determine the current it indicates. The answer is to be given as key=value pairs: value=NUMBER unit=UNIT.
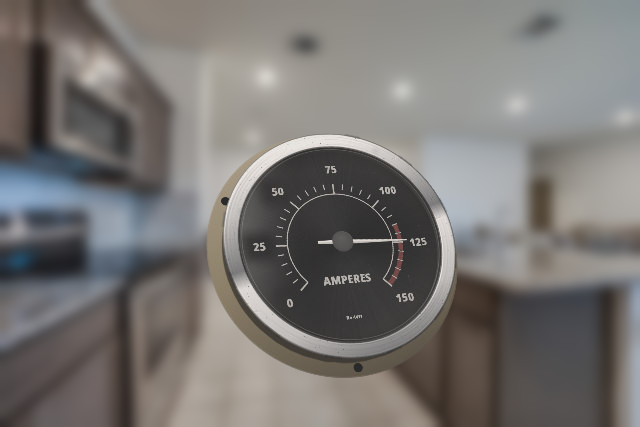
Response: value=125 unit=A
